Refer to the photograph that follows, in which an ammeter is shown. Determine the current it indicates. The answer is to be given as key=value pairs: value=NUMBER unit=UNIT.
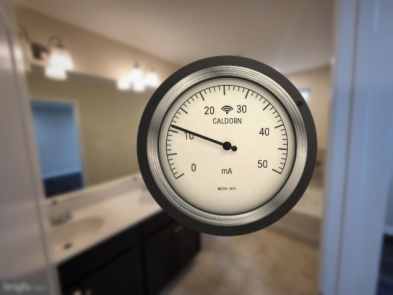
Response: value=11 unit=mA
